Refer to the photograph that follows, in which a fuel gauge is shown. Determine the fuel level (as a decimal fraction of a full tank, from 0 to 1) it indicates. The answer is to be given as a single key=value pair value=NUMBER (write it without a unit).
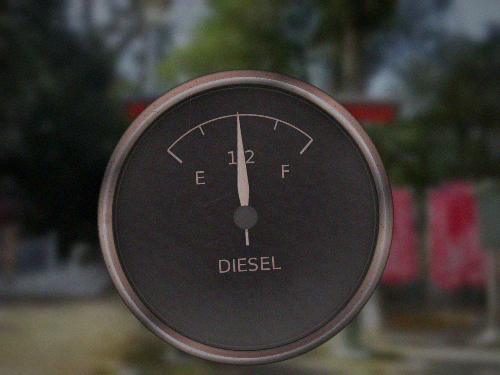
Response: value=0.5
